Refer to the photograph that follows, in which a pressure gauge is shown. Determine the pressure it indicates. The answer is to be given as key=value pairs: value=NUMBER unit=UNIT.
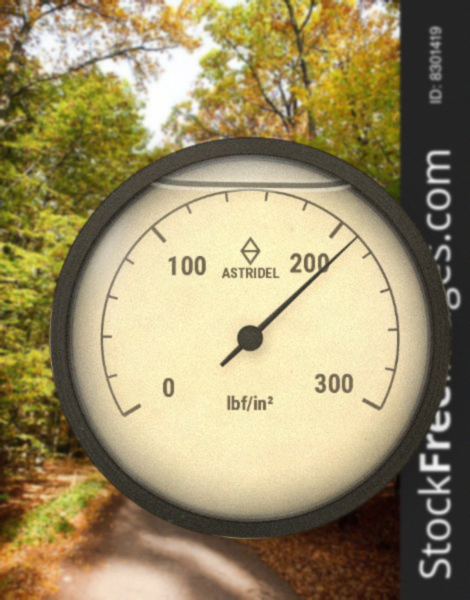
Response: value=210 unit=psi
